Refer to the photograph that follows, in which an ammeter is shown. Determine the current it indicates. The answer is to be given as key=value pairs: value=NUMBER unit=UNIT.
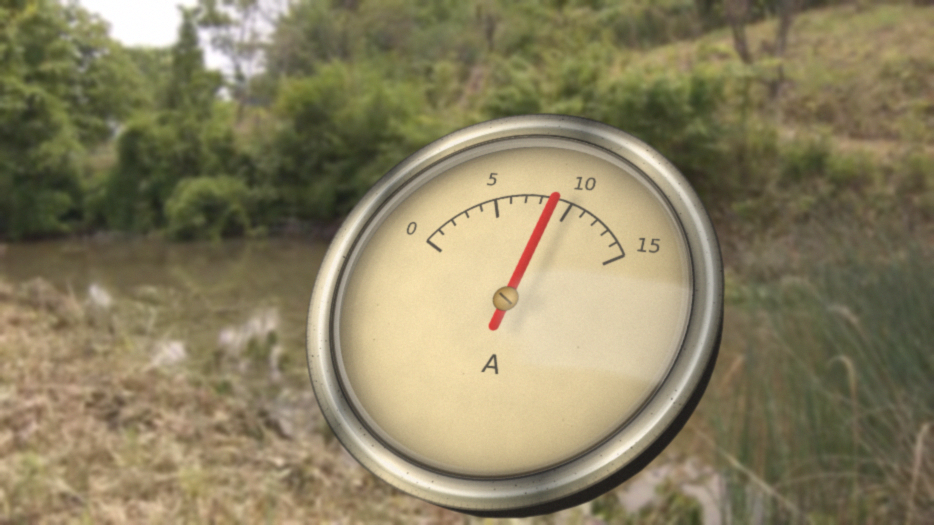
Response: value=9 unit=A
